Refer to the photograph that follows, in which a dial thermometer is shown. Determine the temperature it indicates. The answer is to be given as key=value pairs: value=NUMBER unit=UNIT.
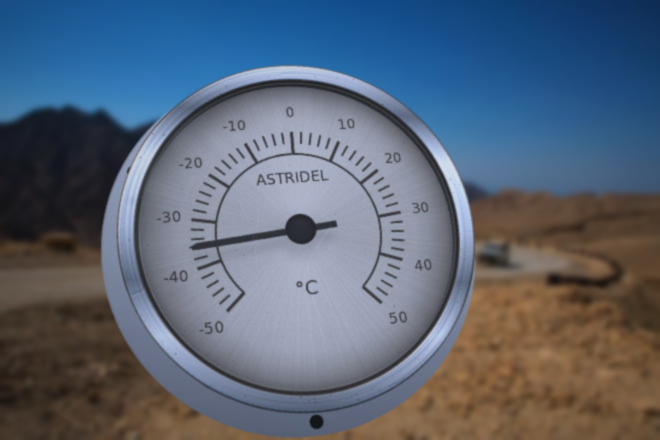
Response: value=-36 unit=°C
